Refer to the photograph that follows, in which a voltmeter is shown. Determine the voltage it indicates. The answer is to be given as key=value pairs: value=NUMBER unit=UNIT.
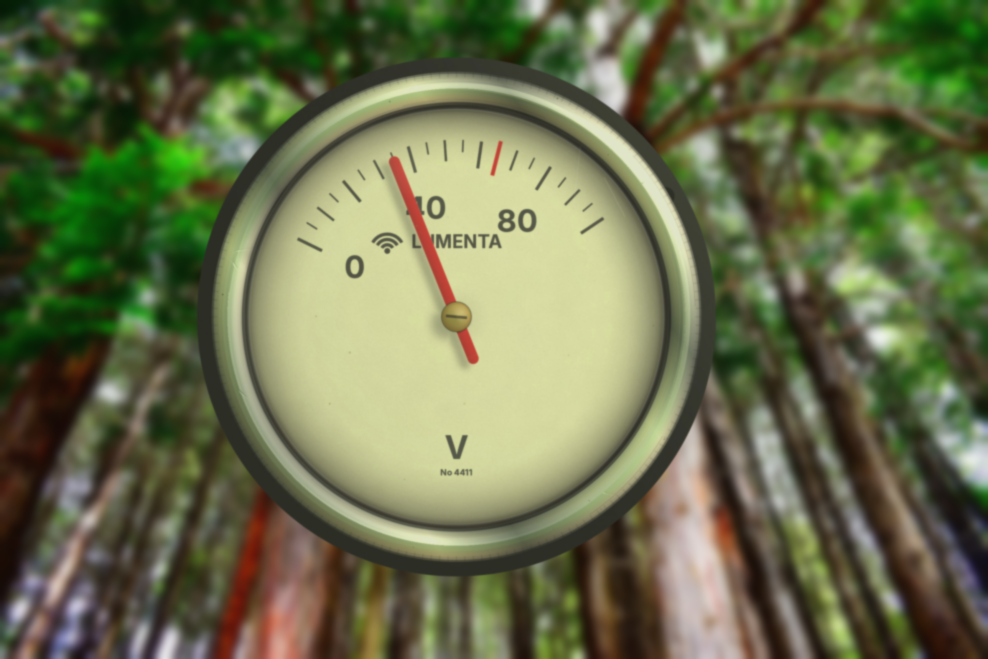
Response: value=35 unit=V
